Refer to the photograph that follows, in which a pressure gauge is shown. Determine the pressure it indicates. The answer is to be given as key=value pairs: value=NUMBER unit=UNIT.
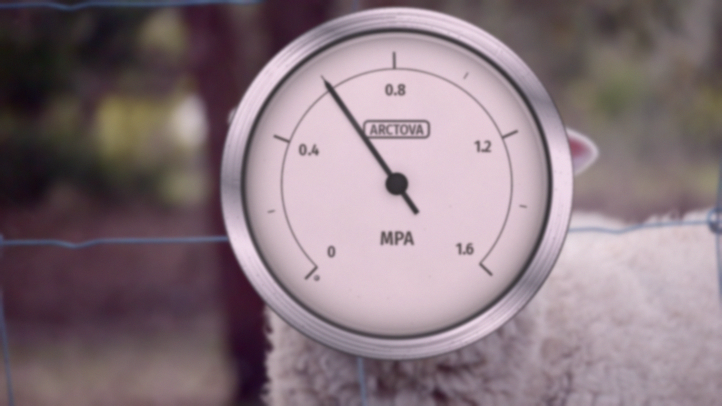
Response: value=0.6 unit=MPa
